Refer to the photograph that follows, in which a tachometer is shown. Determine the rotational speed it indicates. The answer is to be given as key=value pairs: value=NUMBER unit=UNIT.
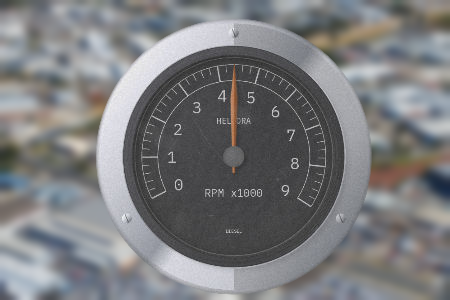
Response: value=4400 unit=rpm
